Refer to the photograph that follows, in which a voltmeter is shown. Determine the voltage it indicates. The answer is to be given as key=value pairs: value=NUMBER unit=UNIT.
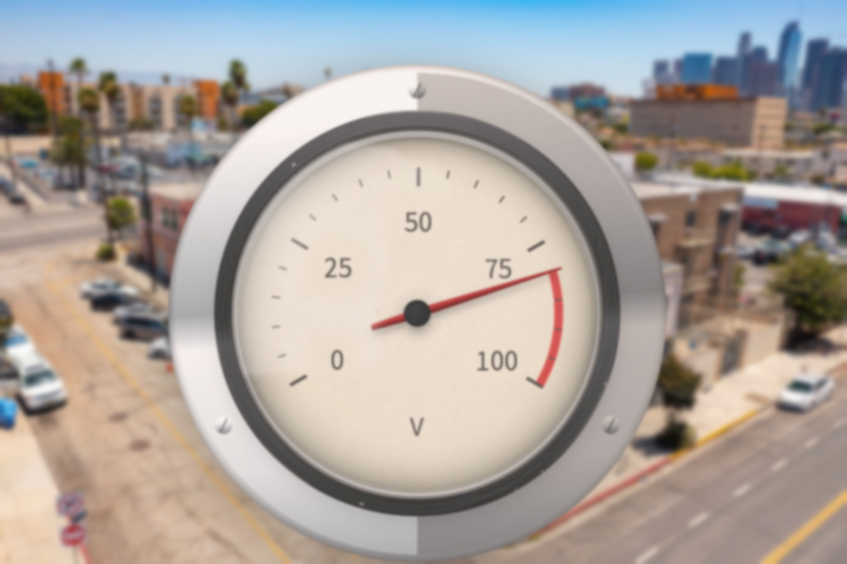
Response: value=80 unit=V
